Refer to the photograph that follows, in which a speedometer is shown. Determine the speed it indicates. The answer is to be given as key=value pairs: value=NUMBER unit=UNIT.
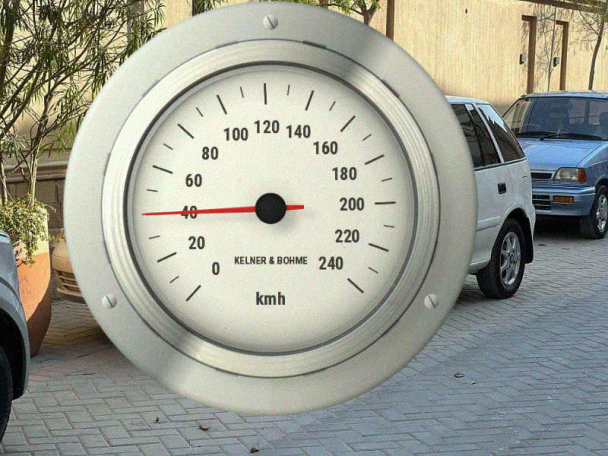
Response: value=40 unit=km/h
